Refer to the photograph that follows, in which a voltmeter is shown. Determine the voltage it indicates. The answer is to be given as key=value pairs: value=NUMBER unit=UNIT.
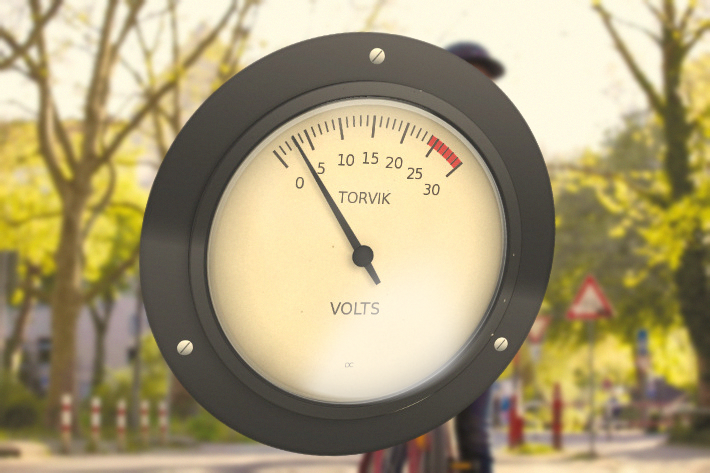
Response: value=3 unit=V
